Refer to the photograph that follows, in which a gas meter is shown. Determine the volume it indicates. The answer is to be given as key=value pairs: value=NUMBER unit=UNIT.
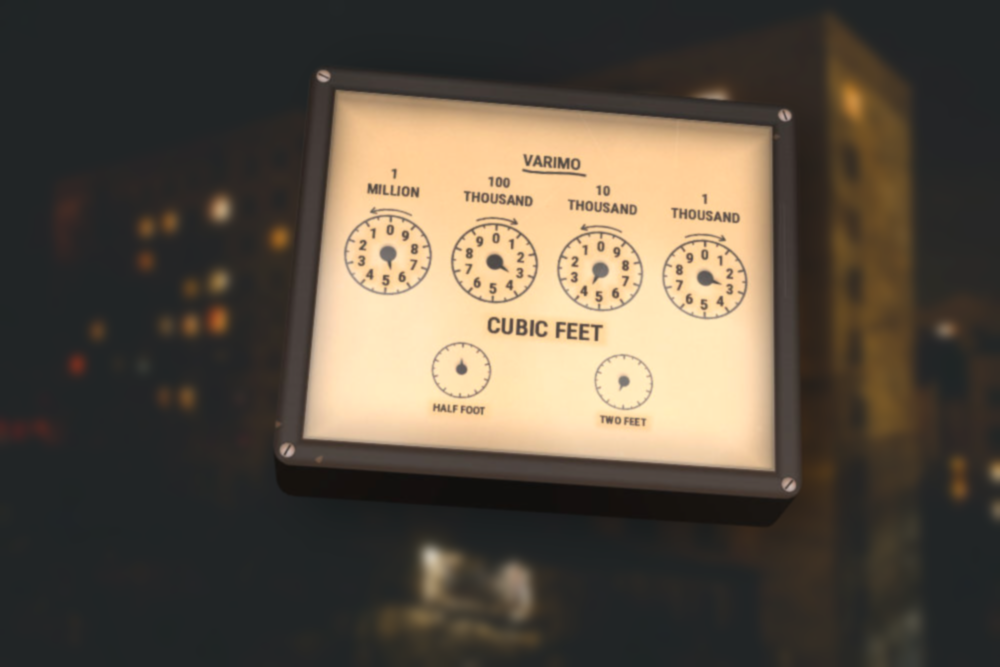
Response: value=534300 unit=ft³
